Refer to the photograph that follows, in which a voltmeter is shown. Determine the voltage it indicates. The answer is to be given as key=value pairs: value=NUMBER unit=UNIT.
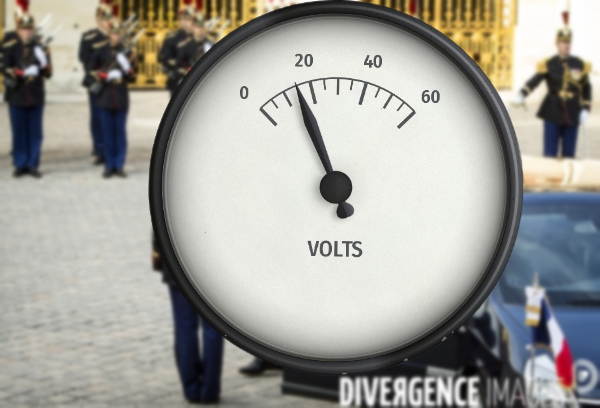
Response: value=15 unit=V
